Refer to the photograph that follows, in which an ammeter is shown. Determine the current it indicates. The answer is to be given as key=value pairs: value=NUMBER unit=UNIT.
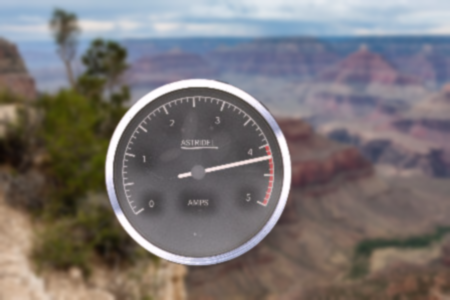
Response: value=4.2 unit=A
